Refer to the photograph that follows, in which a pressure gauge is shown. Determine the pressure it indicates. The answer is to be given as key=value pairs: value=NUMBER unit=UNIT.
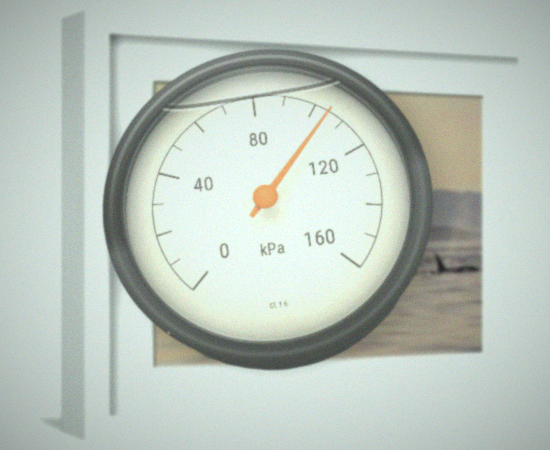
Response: value=105 unit=kPa
